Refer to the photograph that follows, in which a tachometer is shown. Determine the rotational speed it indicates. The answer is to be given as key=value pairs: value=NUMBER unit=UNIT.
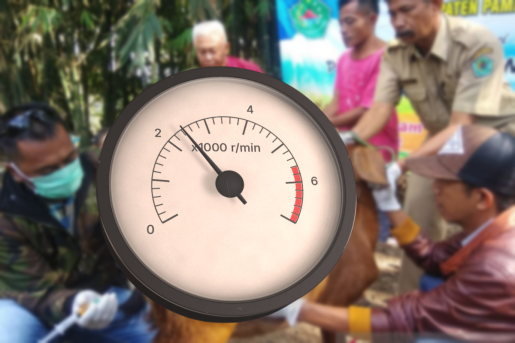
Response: value=2400 unit=rpm
